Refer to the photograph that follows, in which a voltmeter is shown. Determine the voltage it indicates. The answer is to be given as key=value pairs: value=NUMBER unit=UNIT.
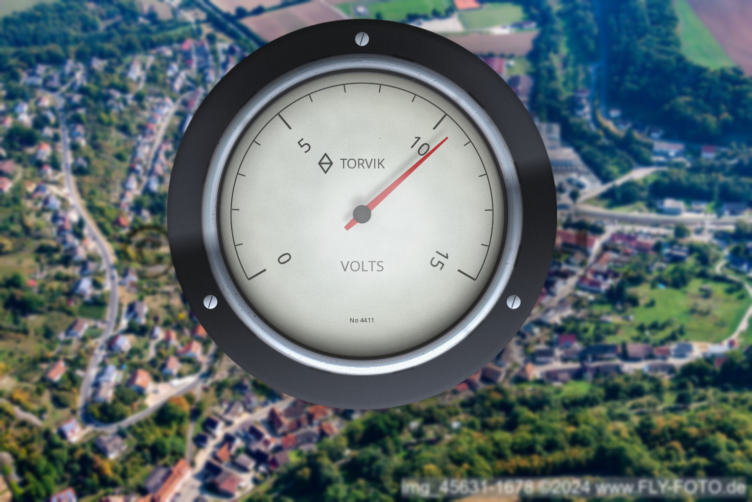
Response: value=10.5 unit=V
